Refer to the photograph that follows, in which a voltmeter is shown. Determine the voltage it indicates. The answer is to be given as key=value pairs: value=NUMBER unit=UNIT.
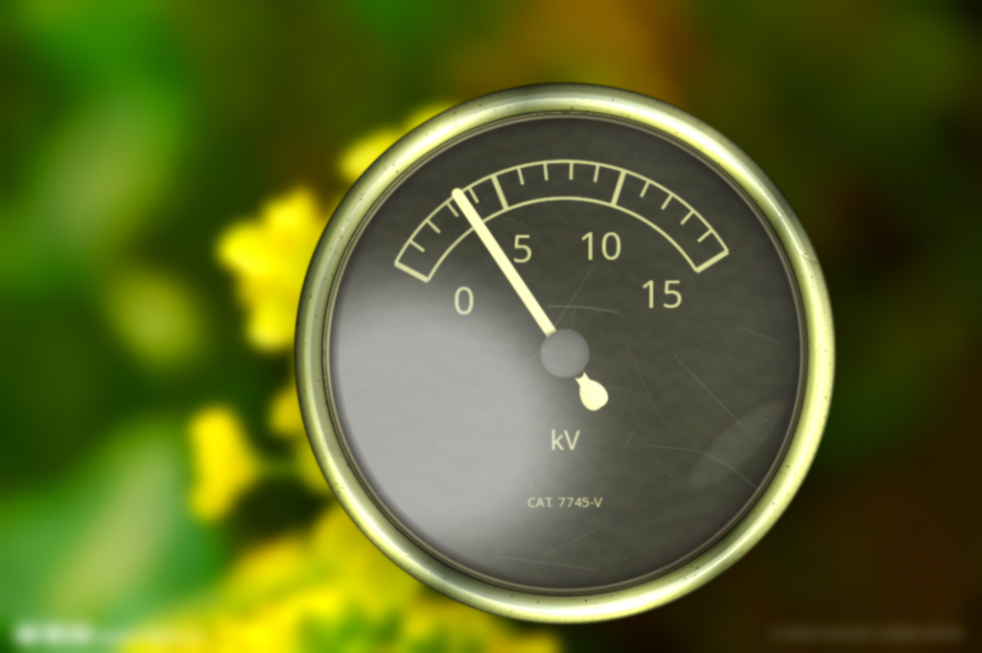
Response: value=3.5 unit=kV
